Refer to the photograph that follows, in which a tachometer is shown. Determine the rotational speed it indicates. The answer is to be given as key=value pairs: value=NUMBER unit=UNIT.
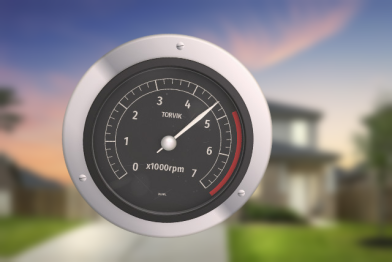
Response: value=4600 unit=rpm
